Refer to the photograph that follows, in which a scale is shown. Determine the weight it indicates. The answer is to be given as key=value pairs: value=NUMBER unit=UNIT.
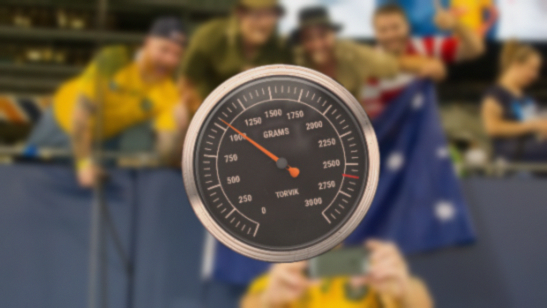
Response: value=1050 unit=g
